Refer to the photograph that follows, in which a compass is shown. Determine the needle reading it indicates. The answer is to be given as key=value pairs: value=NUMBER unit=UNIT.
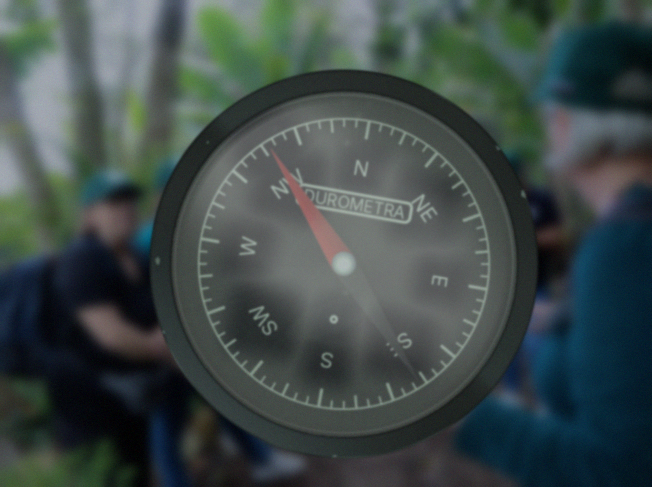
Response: value=317.5 unit=°
